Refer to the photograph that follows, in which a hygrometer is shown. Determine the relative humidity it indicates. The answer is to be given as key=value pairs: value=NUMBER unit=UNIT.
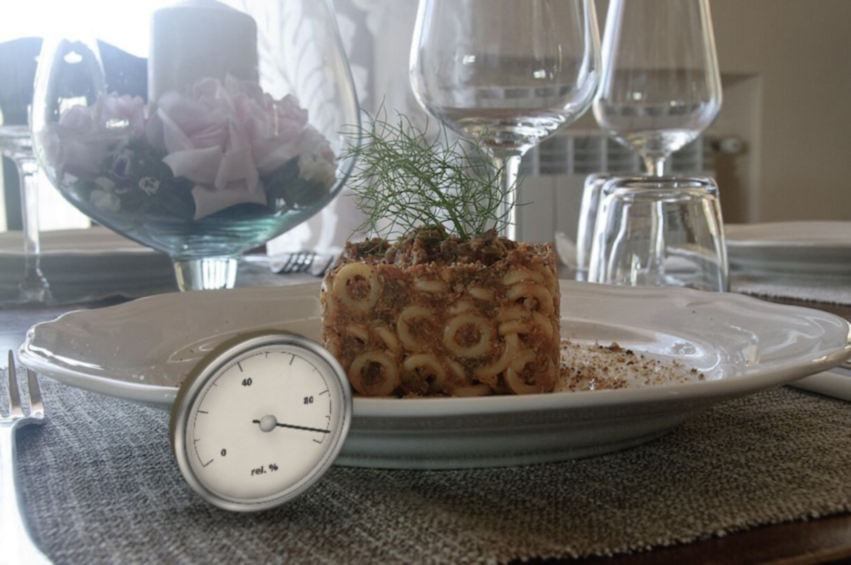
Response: value=95 unit=%
